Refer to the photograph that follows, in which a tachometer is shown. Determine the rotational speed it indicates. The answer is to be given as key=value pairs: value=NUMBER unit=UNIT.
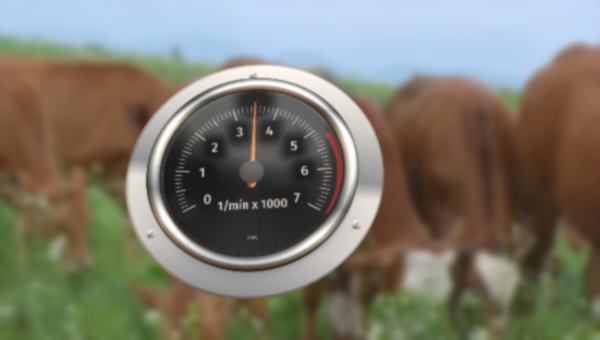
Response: value=3500 unit=rpm
